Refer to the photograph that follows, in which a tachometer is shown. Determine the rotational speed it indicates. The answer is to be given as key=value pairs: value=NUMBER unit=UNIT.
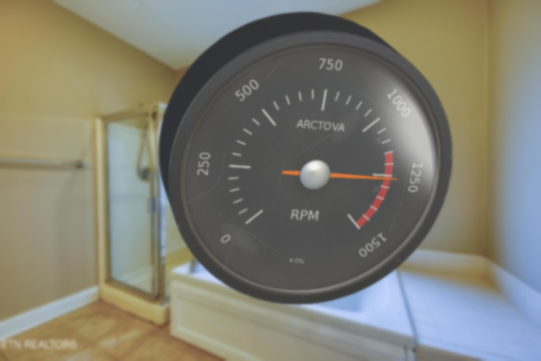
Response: value=1250 unit=rpm
